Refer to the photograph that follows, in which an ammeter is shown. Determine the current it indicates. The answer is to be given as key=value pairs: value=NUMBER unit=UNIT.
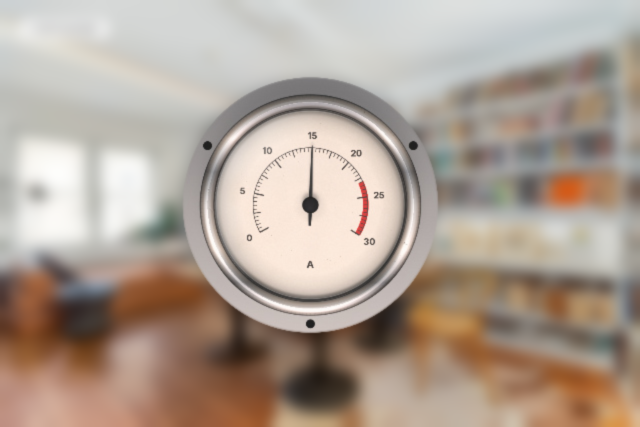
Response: value=15 unit=A
